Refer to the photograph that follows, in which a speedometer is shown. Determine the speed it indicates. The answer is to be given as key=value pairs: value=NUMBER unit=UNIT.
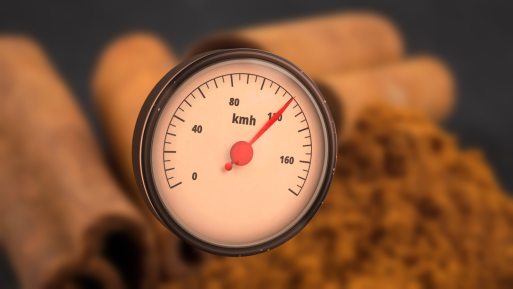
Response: value=120 unit=km/h
